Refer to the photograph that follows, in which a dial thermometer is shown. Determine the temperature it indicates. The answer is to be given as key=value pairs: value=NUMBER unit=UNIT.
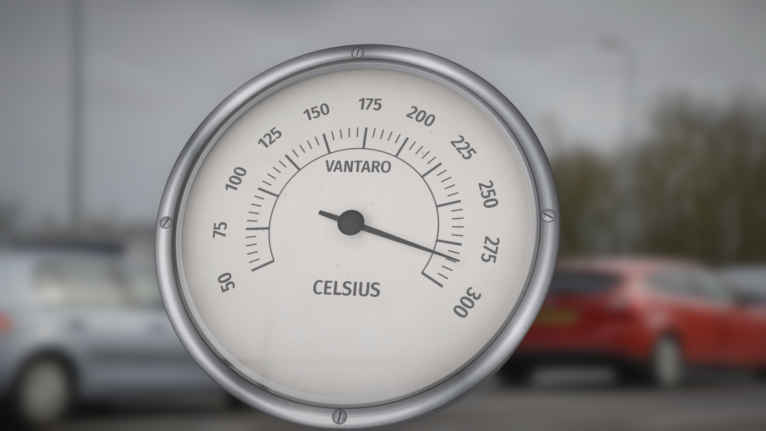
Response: value=285 unit=°C
